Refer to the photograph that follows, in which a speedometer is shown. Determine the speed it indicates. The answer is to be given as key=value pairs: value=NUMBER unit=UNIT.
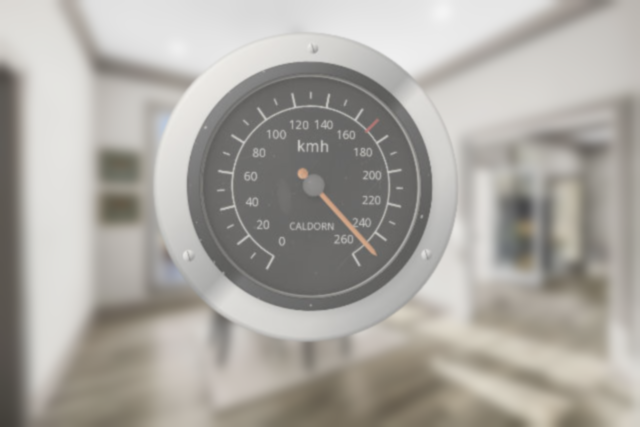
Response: value=250 unit=km/h
